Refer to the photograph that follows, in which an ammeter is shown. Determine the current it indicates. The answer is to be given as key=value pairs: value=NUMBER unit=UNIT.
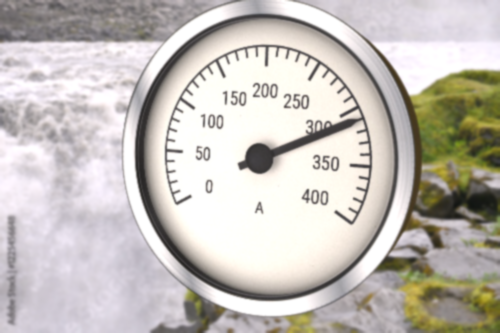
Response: value=310 unit=A
